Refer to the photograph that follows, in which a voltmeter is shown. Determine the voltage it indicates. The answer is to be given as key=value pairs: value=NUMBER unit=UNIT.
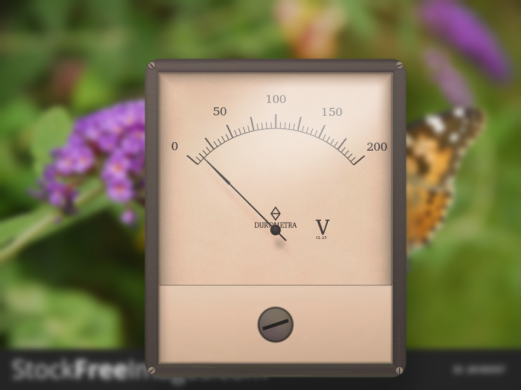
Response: value=10 unit=V
